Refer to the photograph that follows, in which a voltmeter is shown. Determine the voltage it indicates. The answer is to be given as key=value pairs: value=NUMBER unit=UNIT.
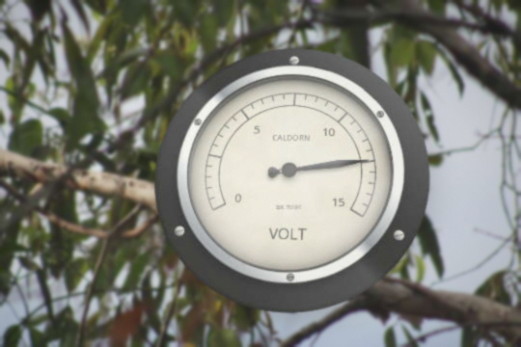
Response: value=12.5 unit=V
